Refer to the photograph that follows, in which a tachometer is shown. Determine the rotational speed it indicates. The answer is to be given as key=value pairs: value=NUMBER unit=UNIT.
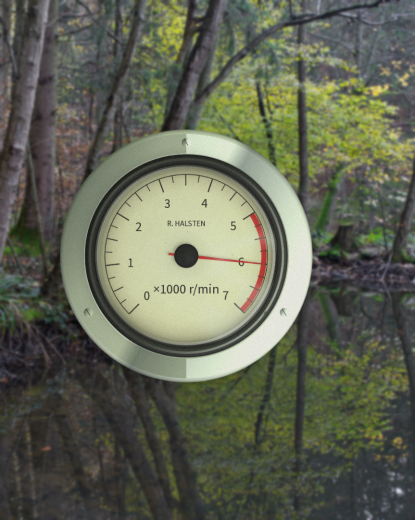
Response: value=6000 unit=rpm
